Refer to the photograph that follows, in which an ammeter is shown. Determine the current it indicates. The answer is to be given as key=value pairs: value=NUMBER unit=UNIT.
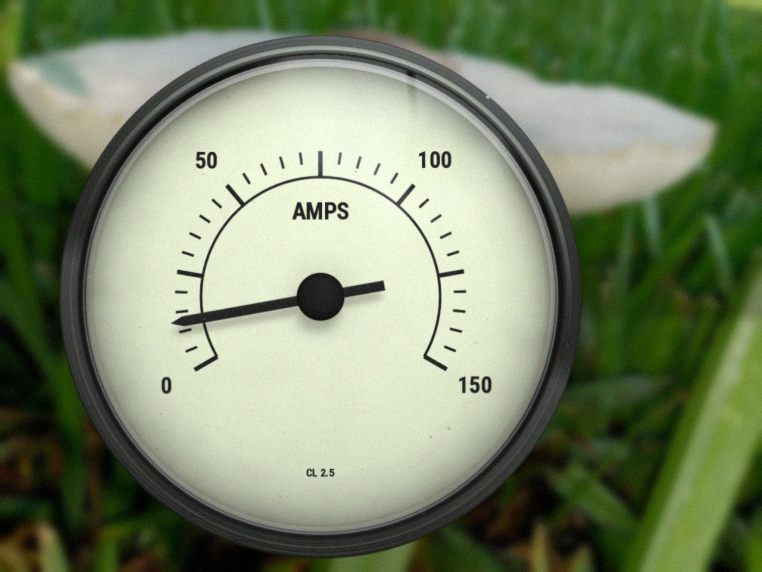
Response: value=12.5 unit=A
